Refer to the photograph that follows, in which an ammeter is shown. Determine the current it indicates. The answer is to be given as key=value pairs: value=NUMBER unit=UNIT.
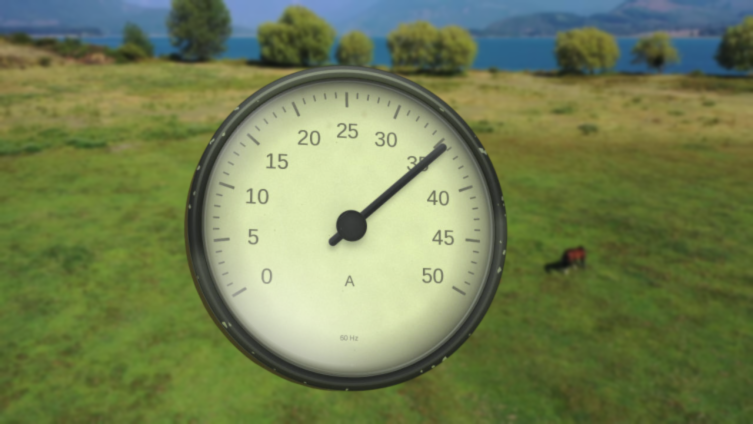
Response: value=35.5 unit=A
